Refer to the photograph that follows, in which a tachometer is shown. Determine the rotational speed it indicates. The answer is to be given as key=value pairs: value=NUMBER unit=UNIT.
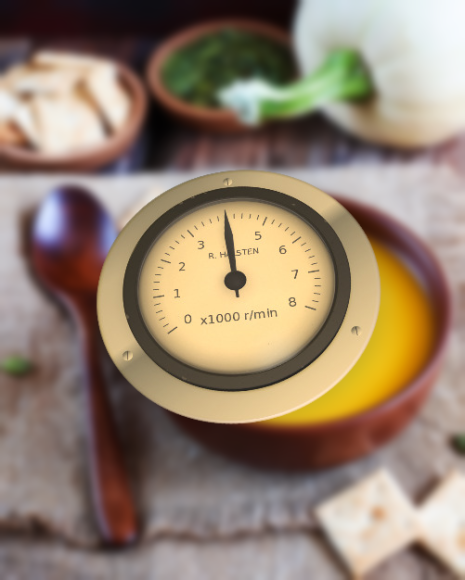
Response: value=4000 unit=rpm
